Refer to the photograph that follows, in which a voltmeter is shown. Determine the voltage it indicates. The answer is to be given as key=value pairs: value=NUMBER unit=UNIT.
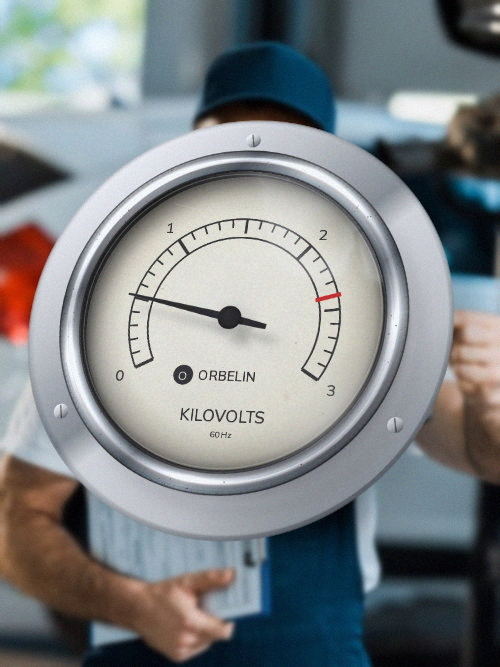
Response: value=0.5 unit=kV
